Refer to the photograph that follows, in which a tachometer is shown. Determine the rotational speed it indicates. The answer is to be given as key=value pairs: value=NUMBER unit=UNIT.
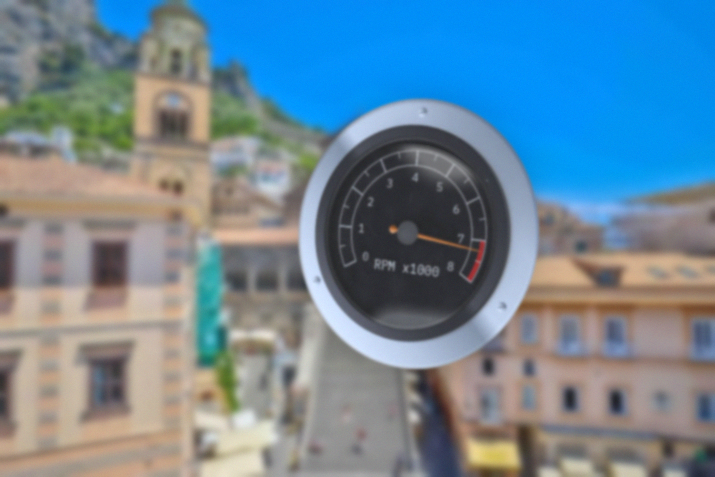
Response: value=7250 unit=rpm
